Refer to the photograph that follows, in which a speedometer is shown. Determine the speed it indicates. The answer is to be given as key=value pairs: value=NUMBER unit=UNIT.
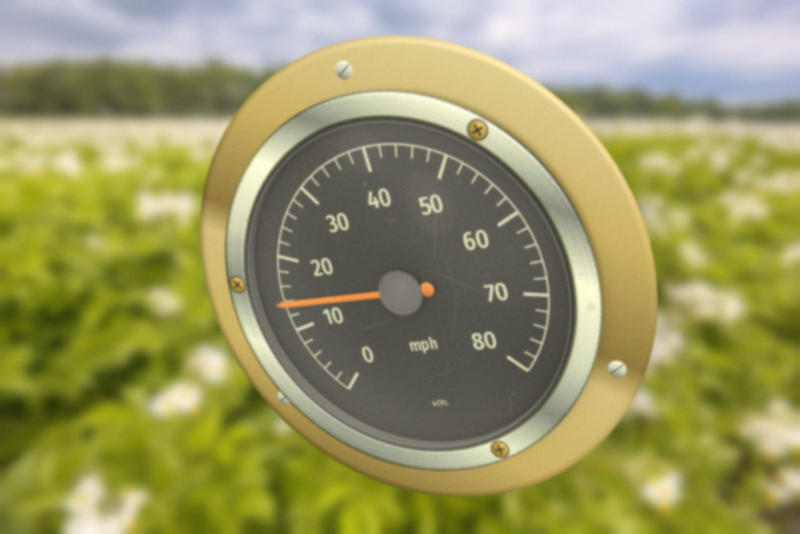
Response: value=14 unit=mph
